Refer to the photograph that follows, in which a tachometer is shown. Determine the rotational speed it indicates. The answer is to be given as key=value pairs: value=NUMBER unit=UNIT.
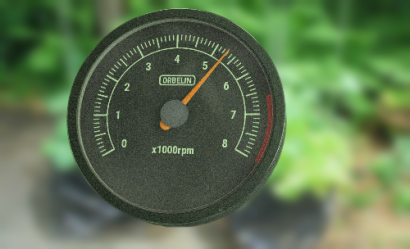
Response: value=5300 unit=rpm
